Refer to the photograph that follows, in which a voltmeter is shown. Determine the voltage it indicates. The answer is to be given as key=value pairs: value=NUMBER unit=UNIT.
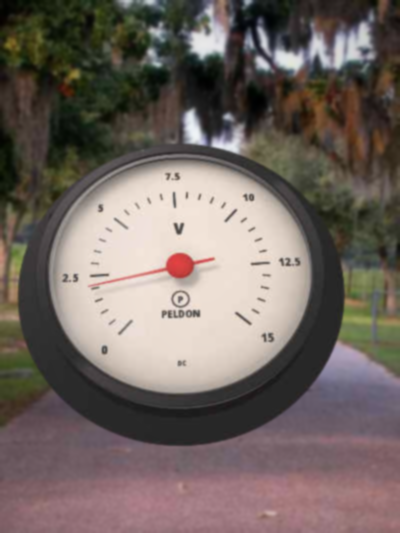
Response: value=2 unit=V
